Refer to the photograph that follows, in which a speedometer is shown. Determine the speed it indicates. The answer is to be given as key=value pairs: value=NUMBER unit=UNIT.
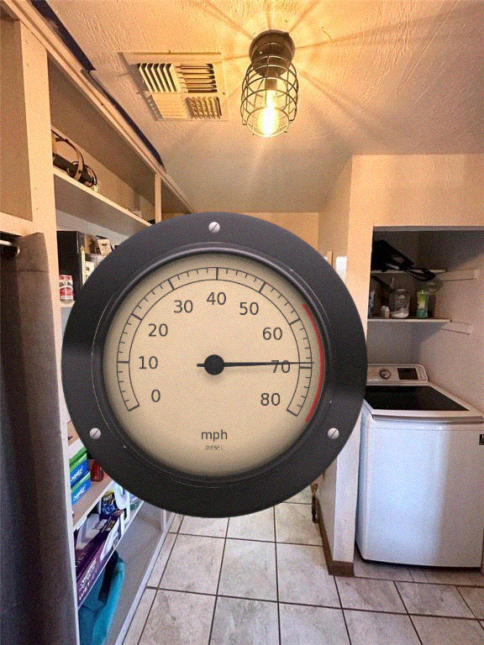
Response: value=69 unit=mph
